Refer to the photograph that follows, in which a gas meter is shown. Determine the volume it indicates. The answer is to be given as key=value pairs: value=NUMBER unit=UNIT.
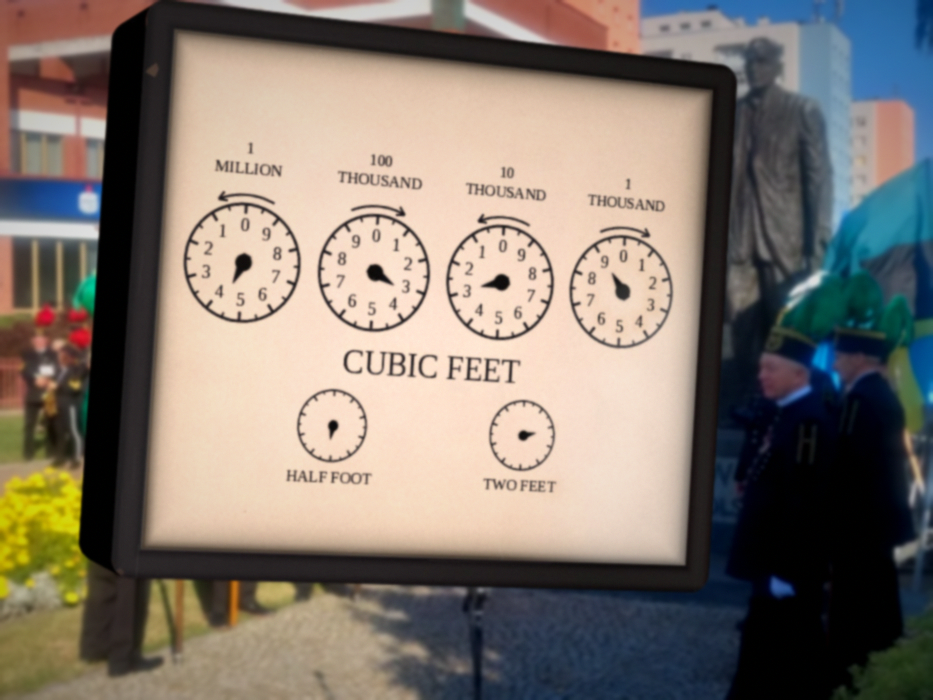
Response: value=432900 unit=ft³
